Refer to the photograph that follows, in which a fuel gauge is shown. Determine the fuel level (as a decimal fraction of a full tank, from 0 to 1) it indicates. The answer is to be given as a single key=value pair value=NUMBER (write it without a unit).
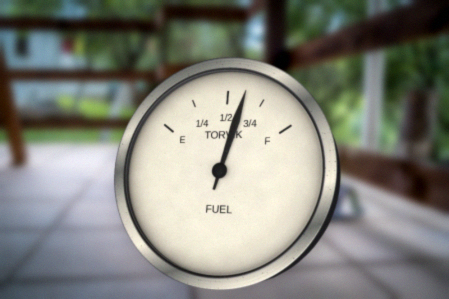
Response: value=0.625
